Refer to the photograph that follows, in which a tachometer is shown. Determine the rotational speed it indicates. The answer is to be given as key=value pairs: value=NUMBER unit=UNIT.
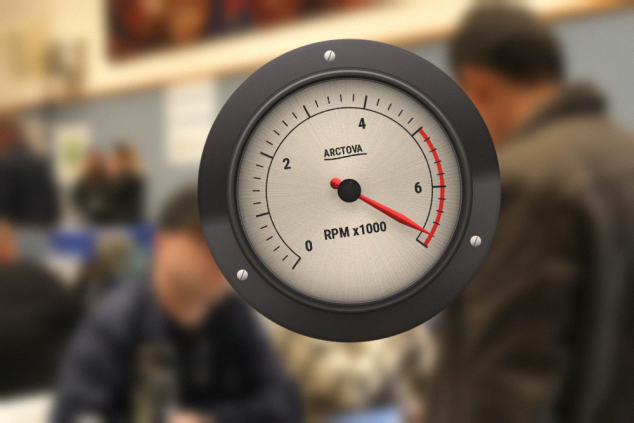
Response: value=6800 unit=rpm
